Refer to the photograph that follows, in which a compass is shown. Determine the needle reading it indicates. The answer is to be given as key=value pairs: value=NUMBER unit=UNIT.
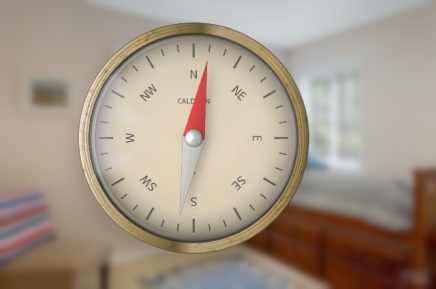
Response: value=10 unit=°
